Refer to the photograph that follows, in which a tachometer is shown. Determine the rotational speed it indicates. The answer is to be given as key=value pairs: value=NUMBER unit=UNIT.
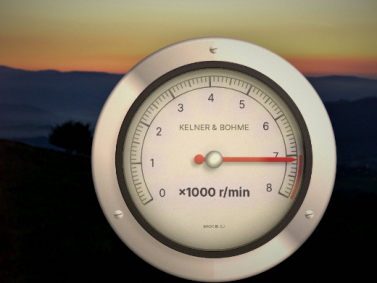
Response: value=7100 unit=rpm
